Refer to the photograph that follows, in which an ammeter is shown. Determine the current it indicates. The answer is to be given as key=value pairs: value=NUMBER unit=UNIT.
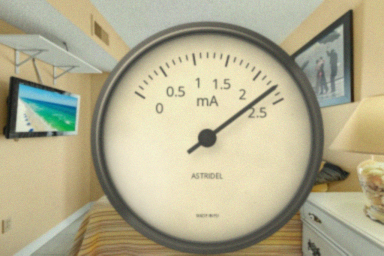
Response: value=2.3 unit=mA
